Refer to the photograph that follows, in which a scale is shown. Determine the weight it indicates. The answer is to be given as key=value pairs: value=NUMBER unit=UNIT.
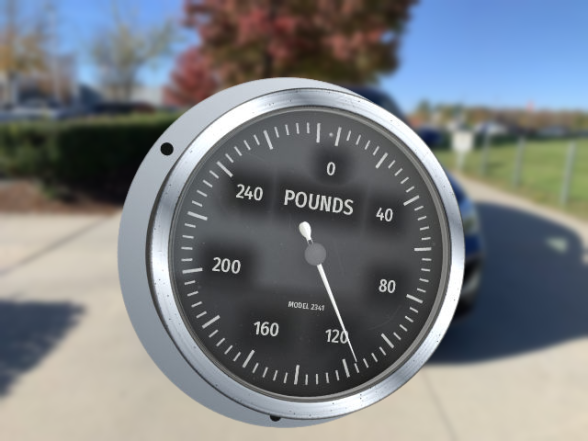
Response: value=116 unit=lb
